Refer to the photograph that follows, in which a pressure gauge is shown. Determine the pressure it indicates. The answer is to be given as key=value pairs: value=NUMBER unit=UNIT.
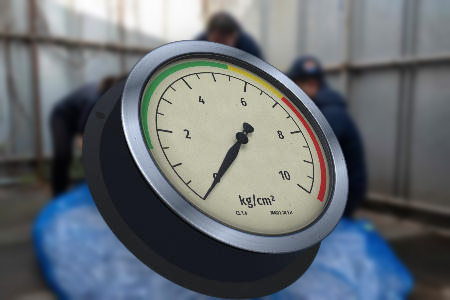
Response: value=0 unit=kg/cm²
